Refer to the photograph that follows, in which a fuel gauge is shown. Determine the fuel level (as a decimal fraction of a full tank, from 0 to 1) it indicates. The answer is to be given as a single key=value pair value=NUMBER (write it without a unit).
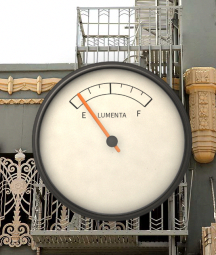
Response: value=0.125
